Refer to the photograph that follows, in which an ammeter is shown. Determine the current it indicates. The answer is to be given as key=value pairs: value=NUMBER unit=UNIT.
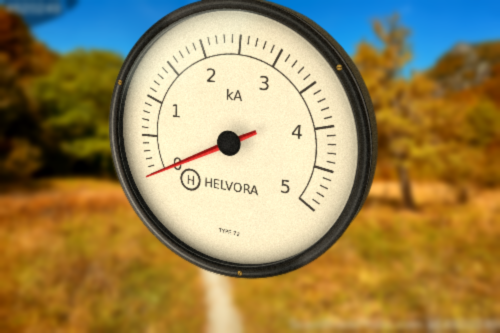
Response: value=0 unit=kA
